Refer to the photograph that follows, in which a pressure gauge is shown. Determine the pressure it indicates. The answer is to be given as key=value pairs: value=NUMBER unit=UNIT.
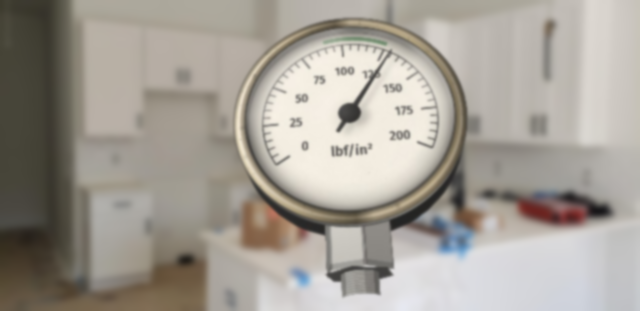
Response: value=130 unit=psi
